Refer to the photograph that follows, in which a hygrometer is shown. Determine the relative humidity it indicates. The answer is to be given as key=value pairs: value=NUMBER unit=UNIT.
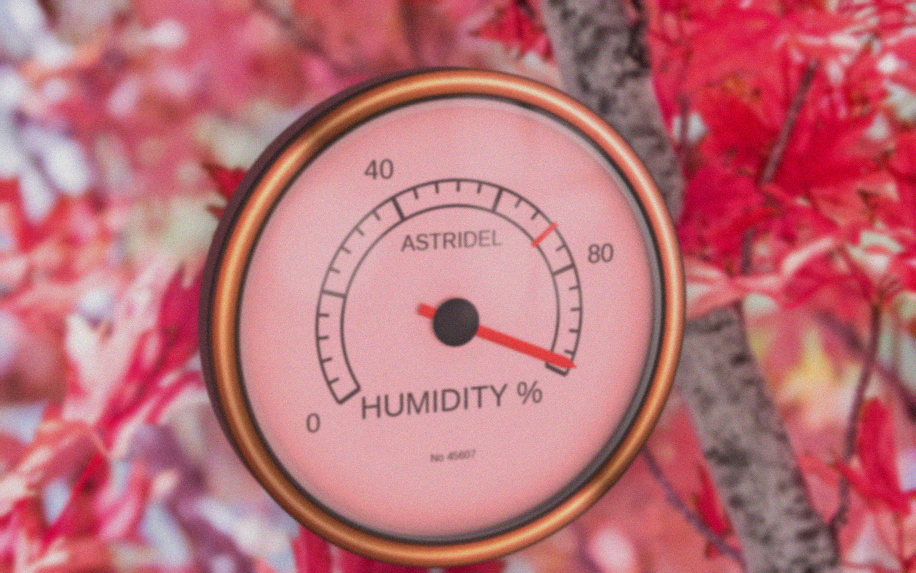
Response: value=98 unit=%
